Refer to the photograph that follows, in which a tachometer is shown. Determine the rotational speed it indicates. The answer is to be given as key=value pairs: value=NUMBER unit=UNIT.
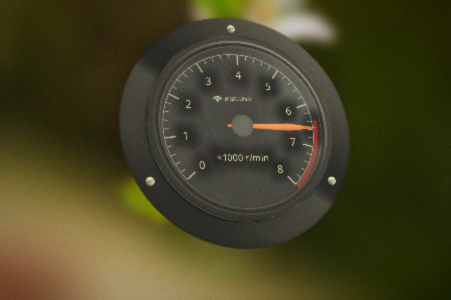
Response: value=6600 unit=rpm
